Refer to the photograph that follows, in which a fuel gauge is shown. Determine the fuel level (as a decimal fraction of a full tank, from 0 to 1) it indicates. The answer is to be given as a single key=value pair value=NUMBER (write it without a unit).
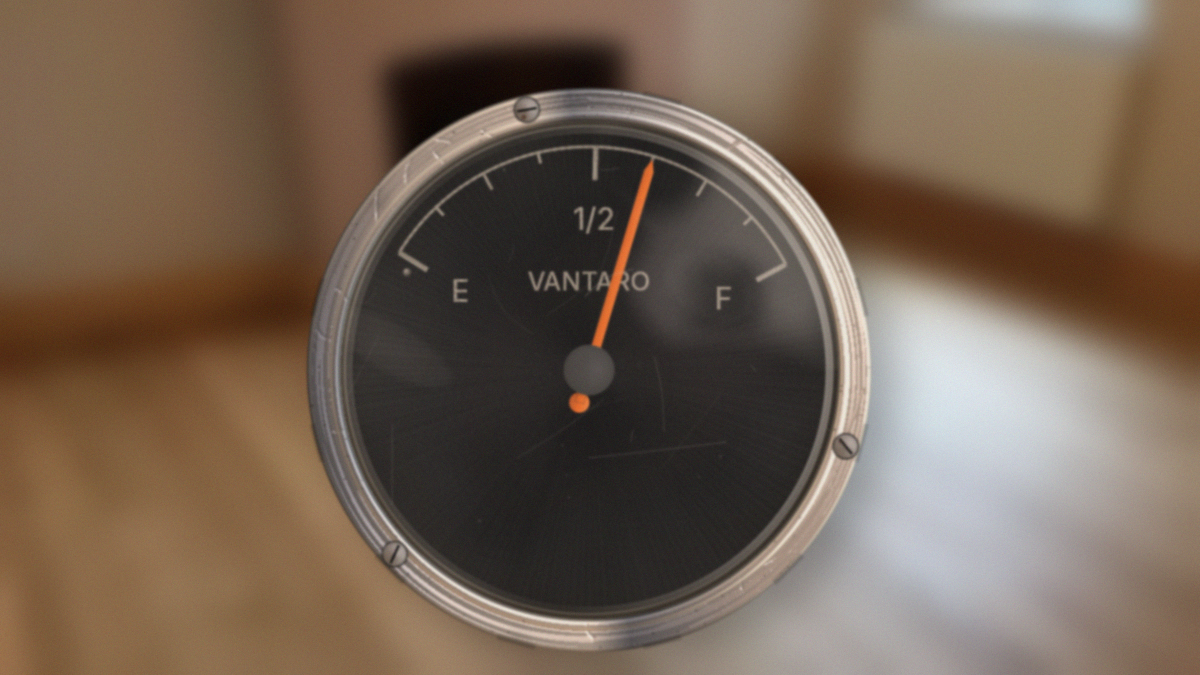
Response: value=0.625
